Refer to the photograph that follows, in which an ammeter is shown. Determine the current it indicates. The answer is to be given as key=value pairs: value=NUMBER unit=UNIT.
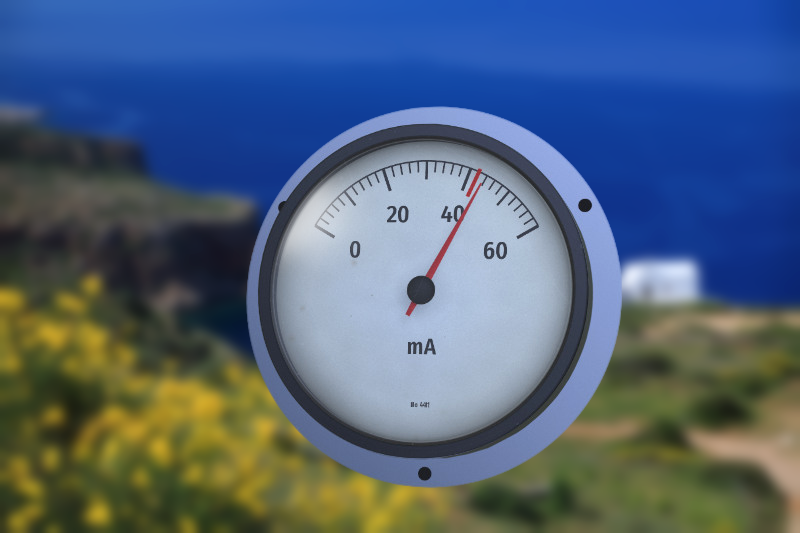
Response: value=44 unit=mA
